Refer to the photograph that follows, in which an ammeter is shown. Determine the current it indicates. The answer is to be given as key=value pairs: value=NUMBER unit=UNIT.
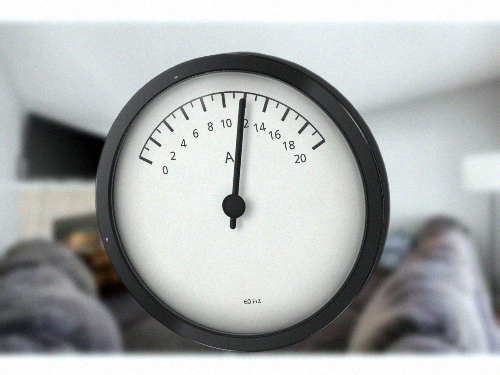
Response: value=12 unit=A
